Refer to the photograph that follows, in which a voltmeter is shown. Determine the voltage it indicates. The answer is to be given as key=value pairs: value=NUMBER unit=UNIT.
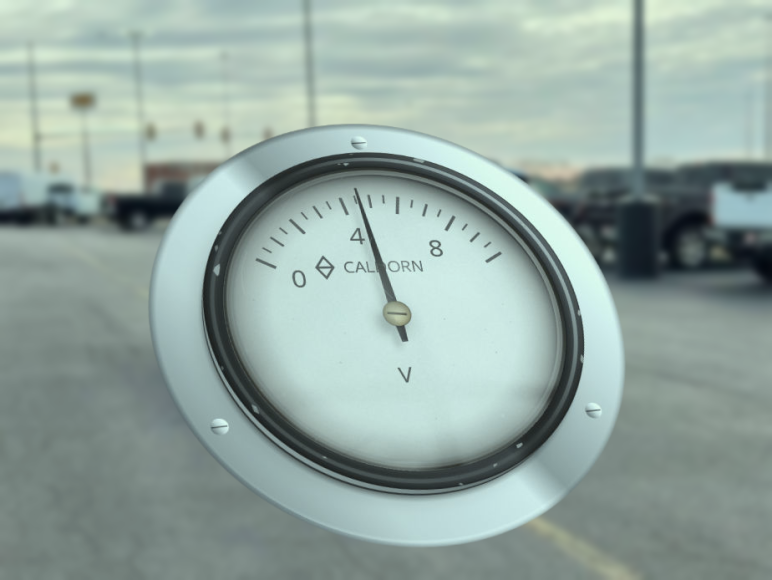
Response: value=4.5 unit=V
